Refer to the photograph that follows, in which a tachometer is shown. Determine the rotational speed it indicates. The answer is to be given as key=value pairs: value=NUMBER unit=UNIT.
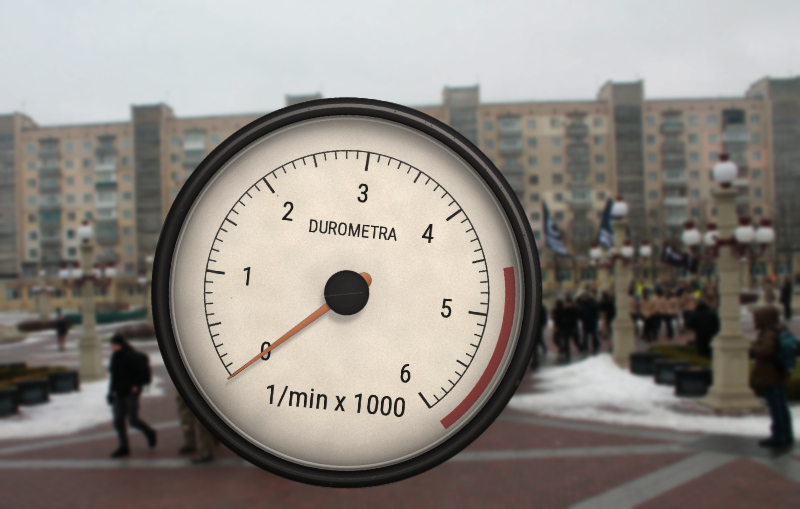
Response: value=0 unit=rpm
